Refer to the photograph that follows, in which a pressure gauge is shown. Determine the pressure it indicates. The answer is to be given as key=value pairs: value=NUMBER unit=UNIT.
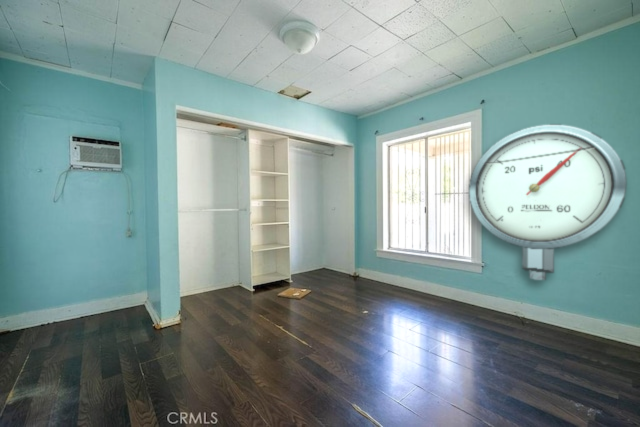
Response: value=40 unit=psi
